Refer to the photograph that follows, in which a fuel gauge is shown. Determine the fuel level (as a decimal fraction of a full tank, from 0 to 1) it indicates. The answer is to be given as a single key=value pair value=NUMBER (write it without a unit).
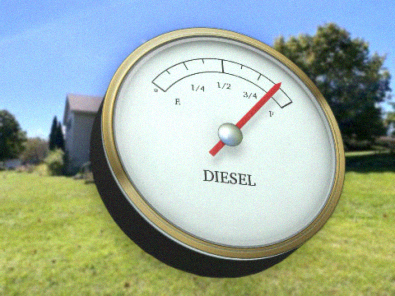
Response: value=0.875
